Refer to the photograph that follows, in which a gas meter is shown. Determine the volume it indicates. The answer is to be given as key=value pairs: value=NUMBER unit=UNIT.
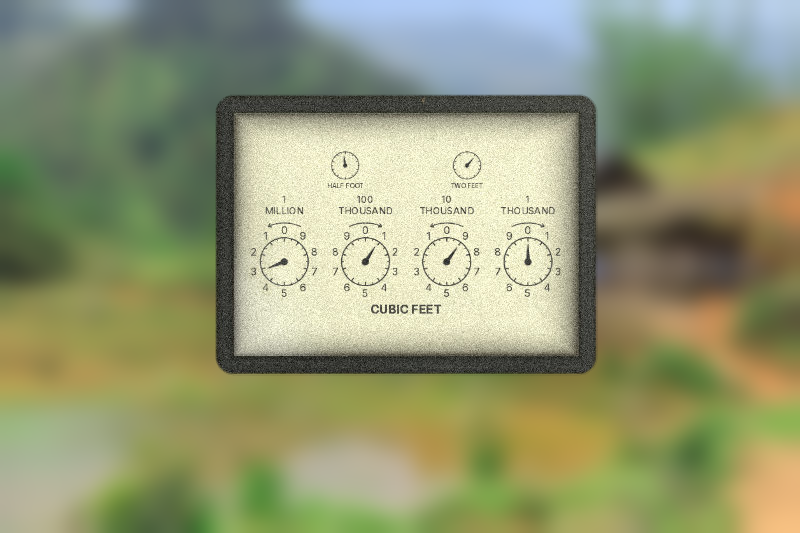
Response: value=309000 unit=ft³
